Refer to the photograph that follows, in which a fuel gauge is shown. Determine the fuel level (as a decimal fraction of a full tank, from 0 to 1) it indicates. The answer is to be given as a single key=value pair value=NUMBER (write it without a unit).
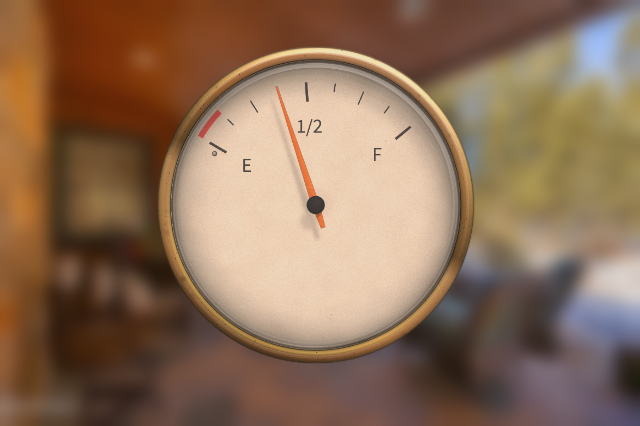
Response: value=0.375
